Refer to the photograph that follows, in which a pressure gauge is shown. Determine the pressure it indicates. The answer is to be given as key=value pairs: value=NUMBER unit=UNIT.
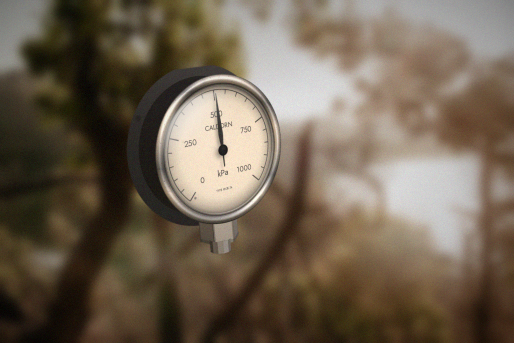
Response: value=500 unit=kPa
